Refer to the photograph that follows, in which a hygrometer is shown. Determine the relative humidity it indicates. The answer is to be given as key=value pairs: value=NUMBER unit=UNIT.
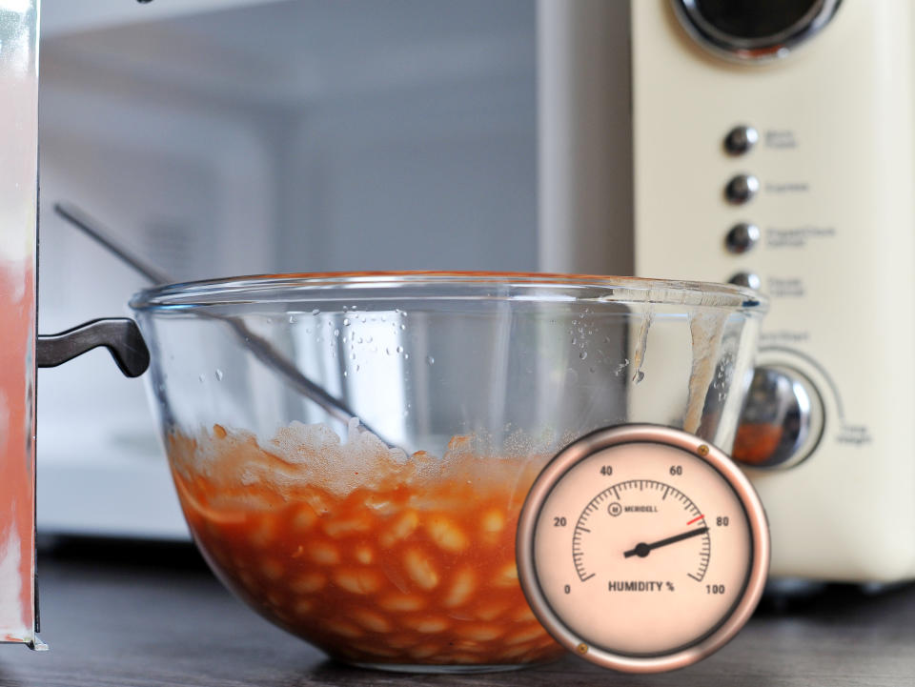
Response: value=80 unit=%
